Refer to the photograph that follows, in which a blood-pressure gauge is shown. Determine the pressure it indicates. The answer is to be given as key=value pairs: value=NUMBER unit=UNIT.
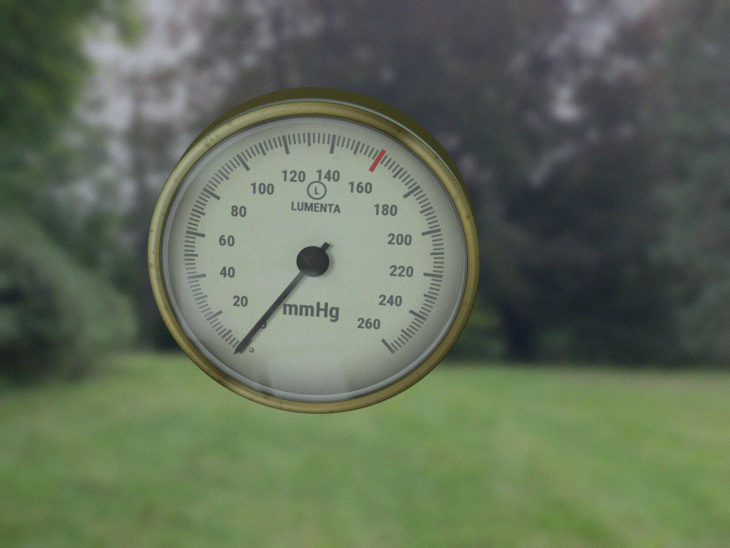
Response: value=2 unit=mmHg
